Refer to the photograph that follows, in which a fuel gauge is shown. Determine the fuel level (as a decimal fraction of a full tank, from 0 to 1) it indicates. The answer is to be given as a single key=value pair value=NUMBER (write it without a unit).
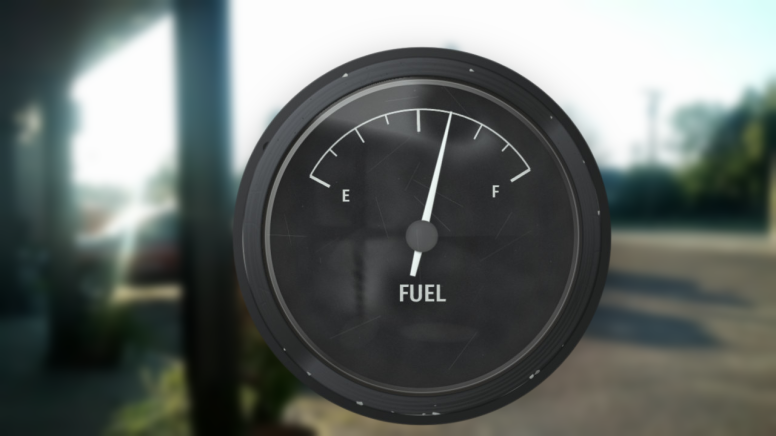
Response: value=0.625
